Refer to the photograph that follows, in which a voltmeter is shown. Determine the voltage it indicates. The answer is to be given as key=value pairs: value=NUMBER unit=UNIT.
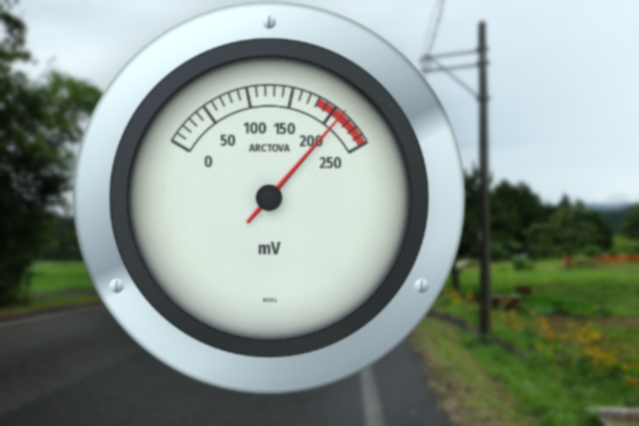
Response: value=210 unit=mV
